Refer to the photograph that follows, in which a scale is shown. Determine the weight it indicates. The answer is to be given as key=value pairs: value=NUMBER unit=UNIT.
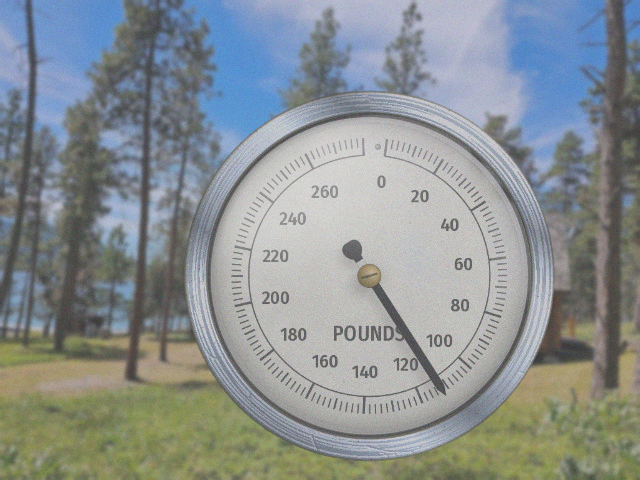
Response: value=112 unit=lb
